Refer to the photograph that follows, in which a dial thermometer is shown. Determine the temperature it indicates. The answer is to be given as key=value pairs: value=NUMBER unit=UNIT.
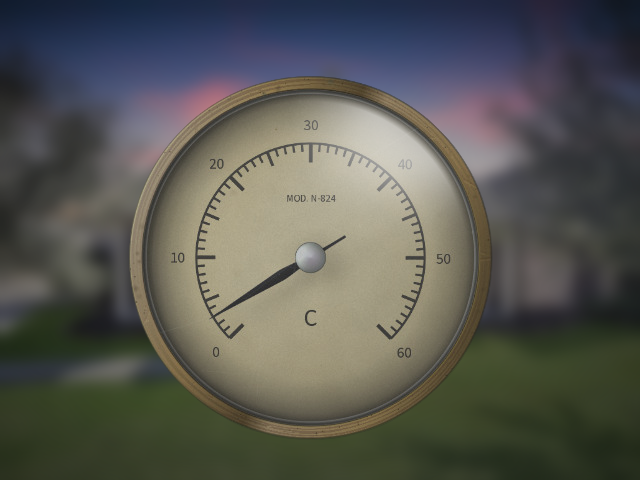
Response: value=3 unit=°C
